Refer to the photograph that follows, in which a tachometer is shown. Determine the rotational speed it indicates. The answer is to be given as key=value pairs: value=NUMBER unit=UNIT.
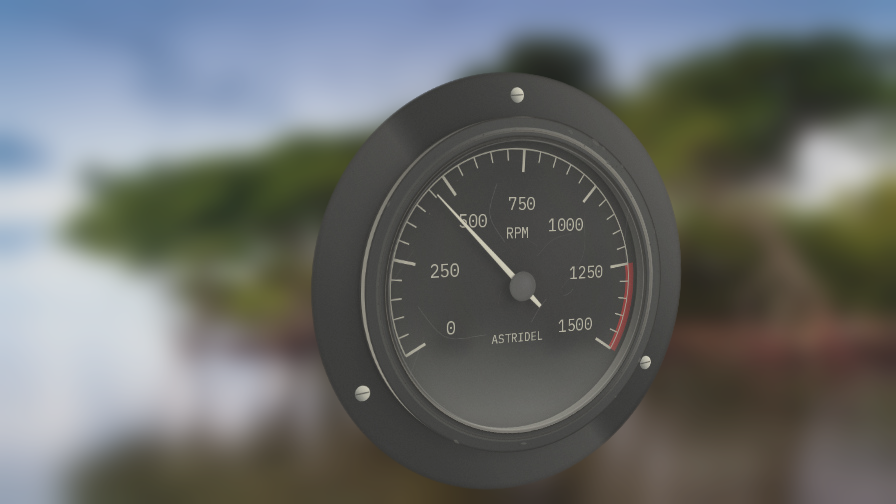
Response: value=450 unit=rpm
